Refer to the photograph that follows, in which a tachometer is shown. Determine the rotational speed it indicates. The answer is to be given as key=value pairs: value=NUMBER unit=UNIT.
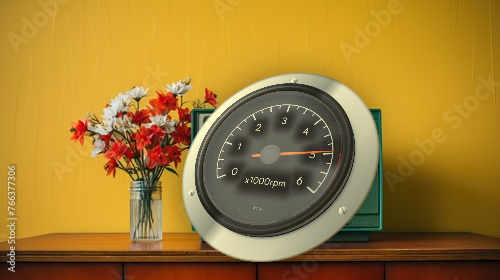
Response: value=5000 unit=rpm
